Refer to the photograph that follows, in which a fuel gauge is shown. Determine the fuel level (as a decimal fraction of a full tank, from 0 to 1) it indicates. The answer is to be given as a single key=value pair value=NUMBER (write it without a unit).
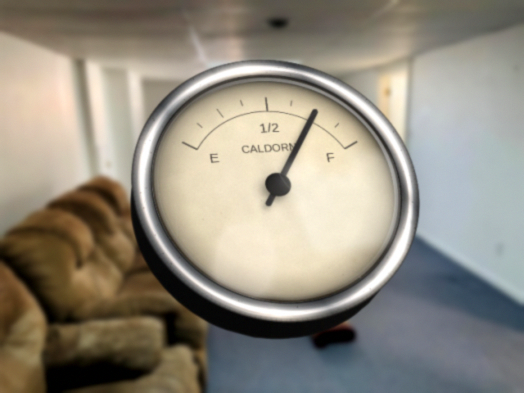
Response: value=0.75
